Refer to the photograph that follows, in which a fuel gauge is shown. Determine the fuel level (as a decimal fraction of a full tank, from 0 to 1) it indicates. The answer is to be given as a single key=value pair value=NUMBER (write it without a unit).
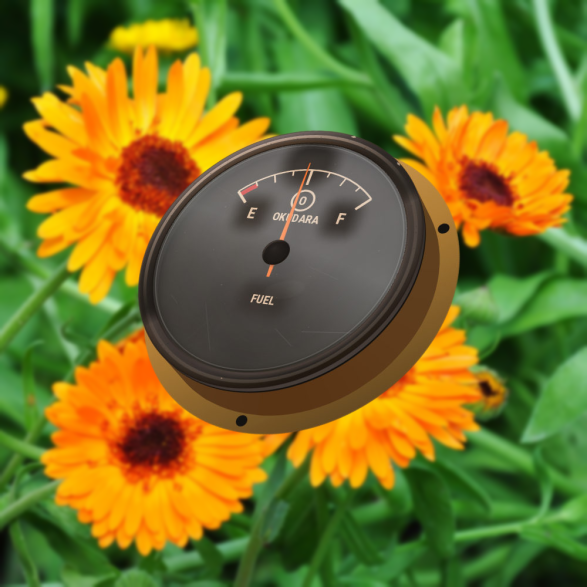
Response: value=0.5
